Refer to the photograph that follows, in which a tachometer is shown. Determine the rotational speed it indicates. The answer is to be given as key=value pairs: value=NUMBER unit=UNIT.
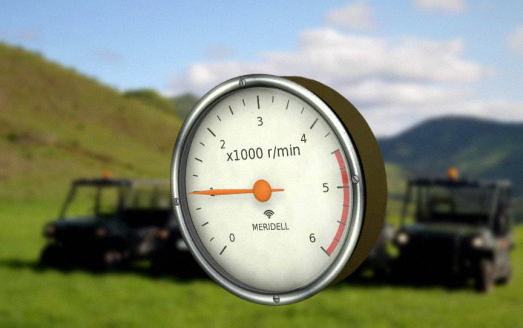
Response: value=1000 unit=rpm
